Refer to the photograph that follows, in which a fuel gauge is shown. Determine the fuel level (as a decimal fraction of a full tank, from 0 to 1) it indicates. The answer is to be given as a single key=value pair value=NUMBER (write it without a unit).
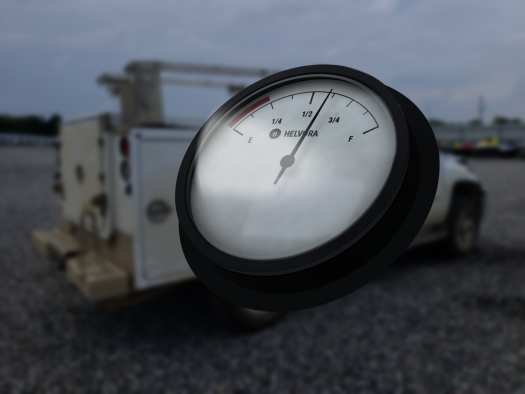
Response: value=0.625
